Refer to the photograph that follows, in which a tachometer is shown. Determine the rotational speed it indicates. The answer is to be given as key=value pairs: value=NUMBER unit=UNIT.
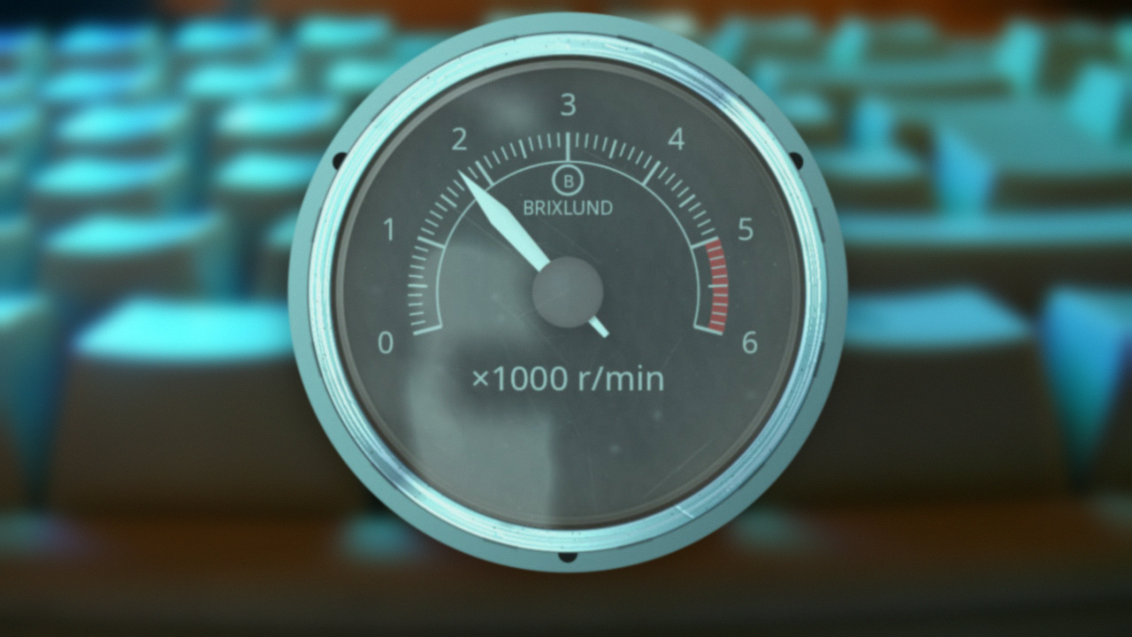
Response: value=1800 unit=rpm
